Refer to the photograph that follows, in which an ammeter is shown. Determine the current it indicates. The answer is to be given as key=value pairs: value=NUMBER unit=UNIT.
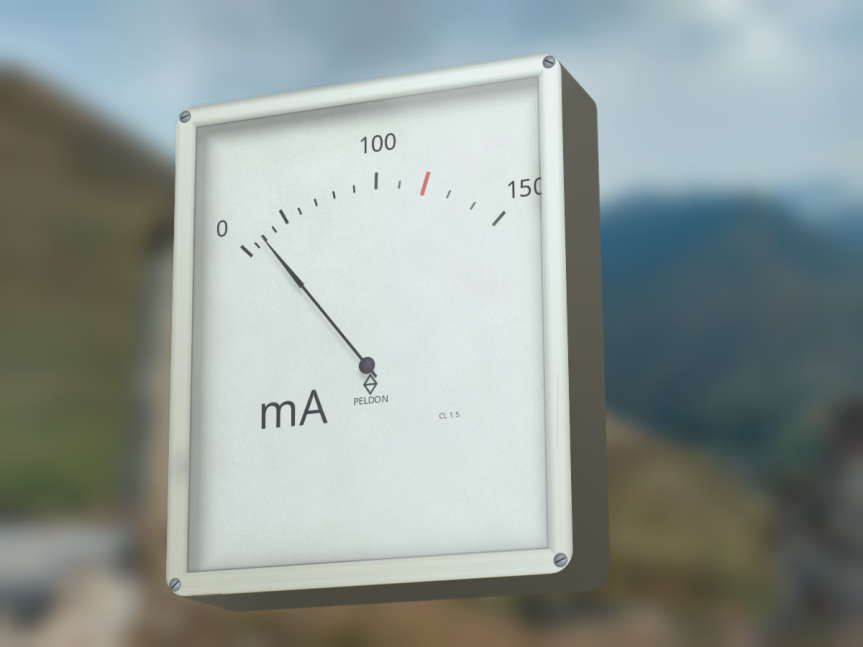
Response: value=30 unit=mA
